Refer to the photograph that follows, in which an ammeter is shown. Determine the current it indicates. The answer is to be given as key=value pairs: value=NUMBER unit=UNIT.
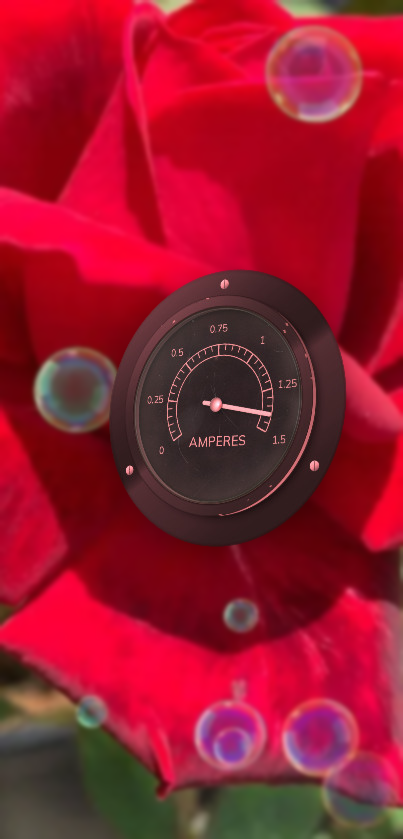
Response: value=1.4 unit=A
